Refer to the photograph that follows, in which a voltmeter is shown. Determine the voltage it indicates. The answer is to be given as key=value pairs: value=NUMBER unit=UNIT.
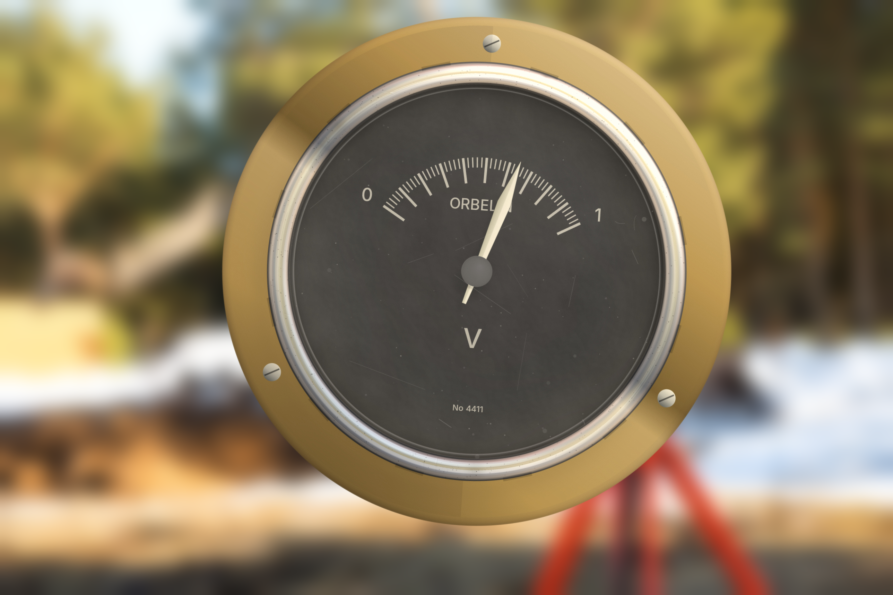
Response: value=0.64 unit=V
